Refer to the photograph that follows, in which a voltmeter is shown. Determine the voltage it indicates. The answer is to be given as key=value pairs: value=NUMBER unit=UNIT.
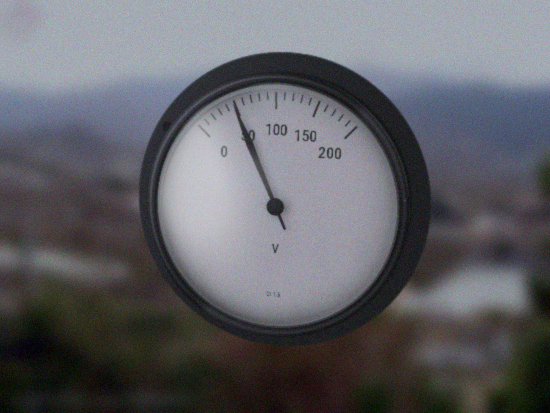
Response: value=50 unit=V
